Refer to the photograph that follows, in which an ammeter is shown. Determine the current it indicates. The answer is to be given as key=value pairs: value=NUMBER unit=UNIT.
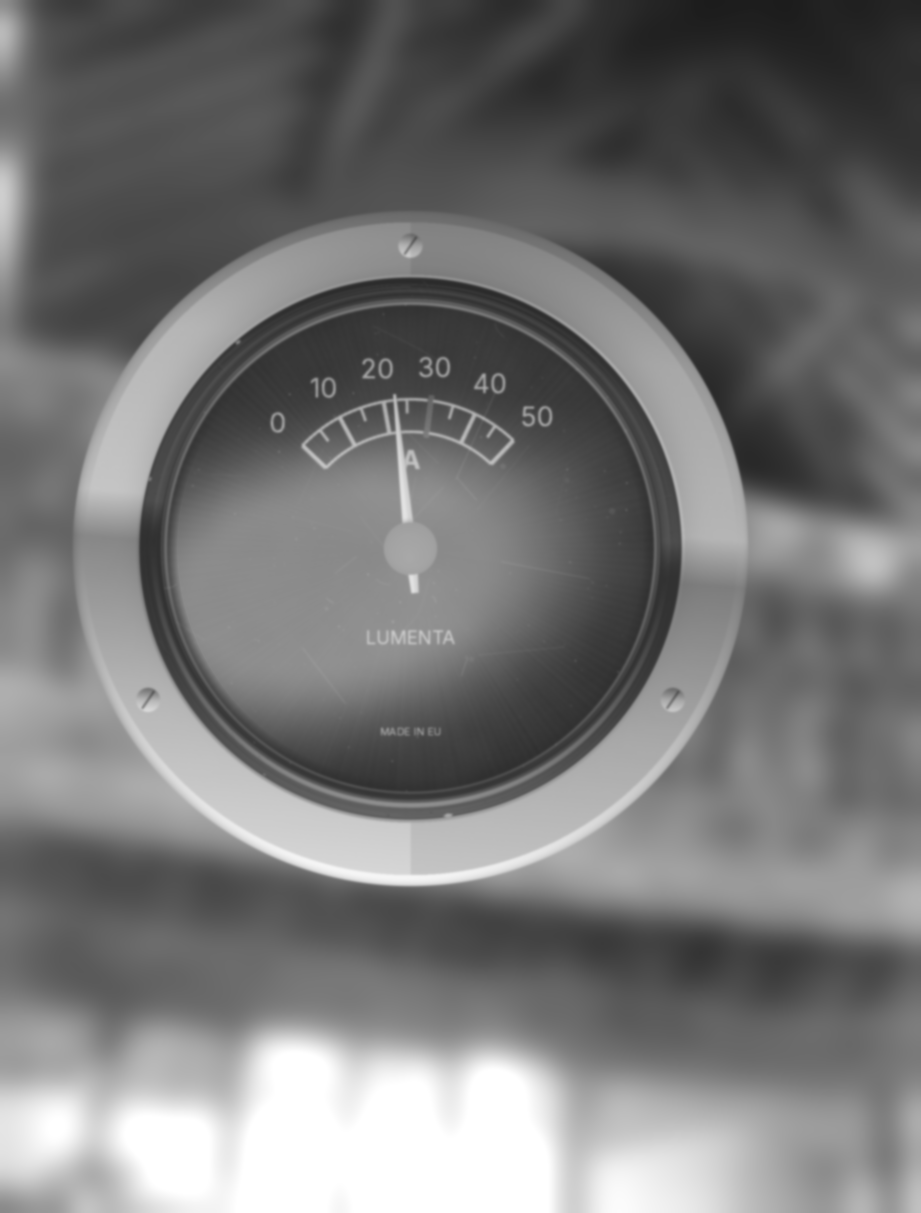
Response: value=22.5 unit=A
